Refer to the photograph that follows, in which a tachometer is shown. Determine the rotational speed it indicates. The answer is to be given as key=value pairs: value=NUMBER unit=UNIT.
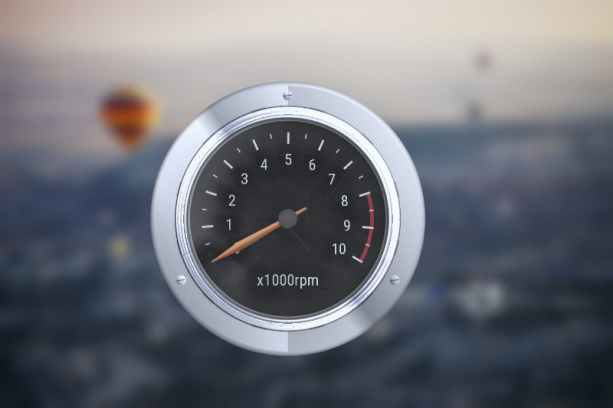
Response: value=0 unit=rpm
